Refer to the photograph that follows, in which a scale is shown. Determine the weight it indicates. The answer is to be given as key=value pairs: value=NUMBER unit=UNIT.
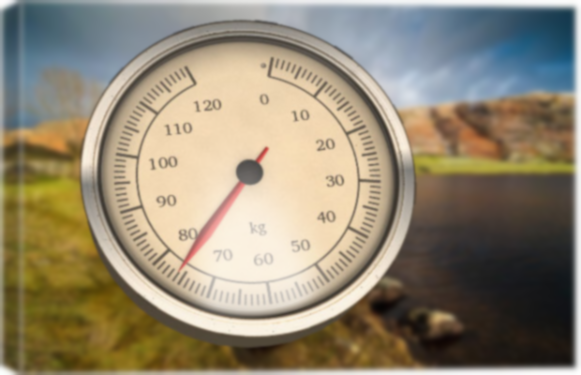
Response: value=76 unit=kg
